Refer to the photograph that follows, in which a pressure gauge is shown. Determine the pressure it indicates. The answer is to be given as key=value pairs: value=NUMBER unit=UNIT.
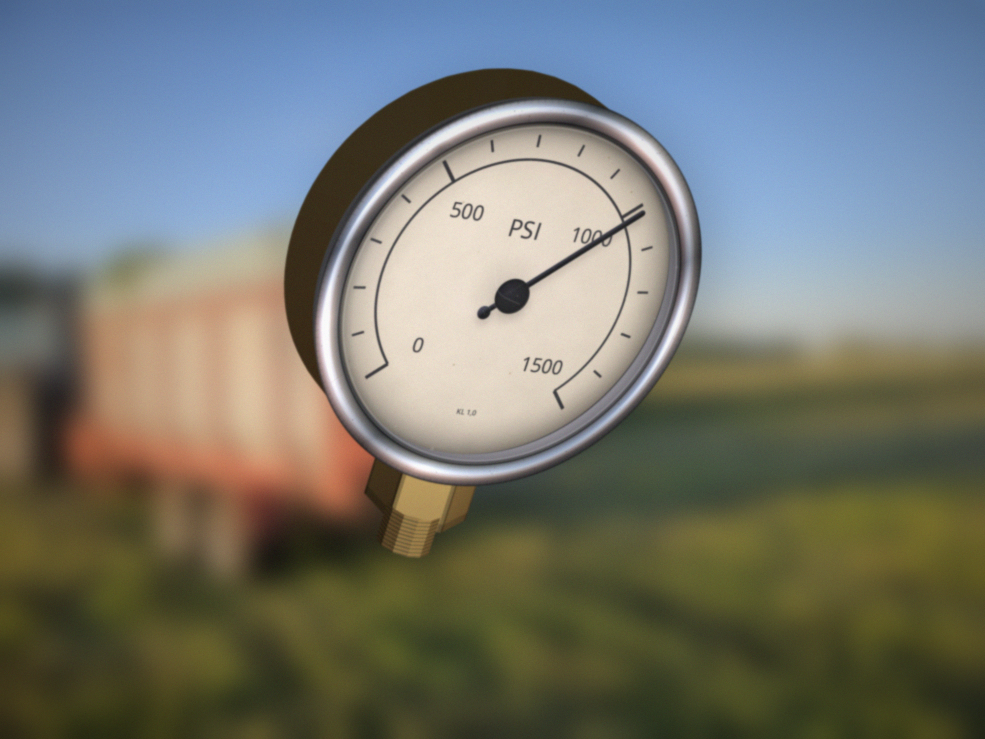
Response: value=1000 unit=psi
